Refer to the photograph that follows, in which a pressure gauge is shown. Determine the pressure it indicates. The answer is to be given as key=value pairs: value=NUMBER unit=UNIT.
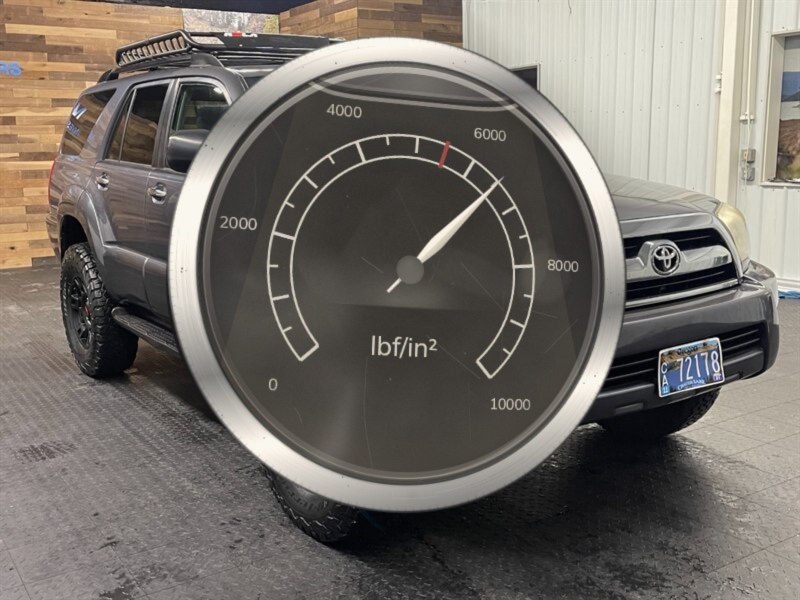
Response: value=6500 unit=psi
